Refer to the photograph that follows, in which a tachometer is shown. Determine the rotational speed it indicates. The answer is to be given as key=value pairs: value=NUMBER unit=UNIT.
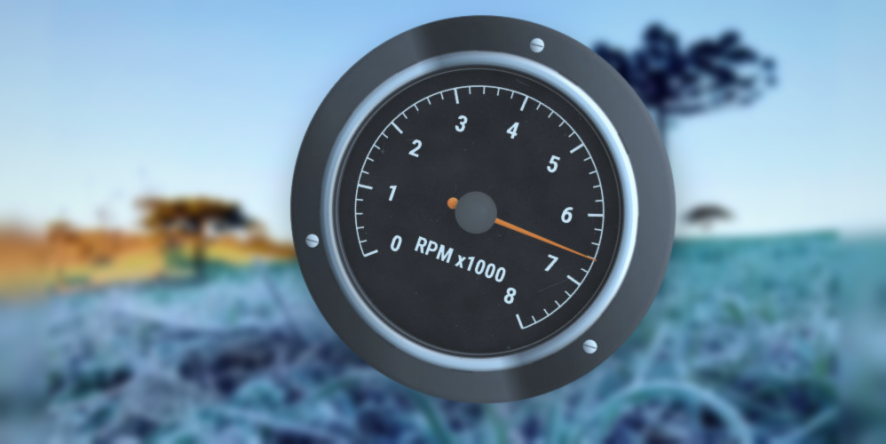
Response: value=6600 unit=rpm
